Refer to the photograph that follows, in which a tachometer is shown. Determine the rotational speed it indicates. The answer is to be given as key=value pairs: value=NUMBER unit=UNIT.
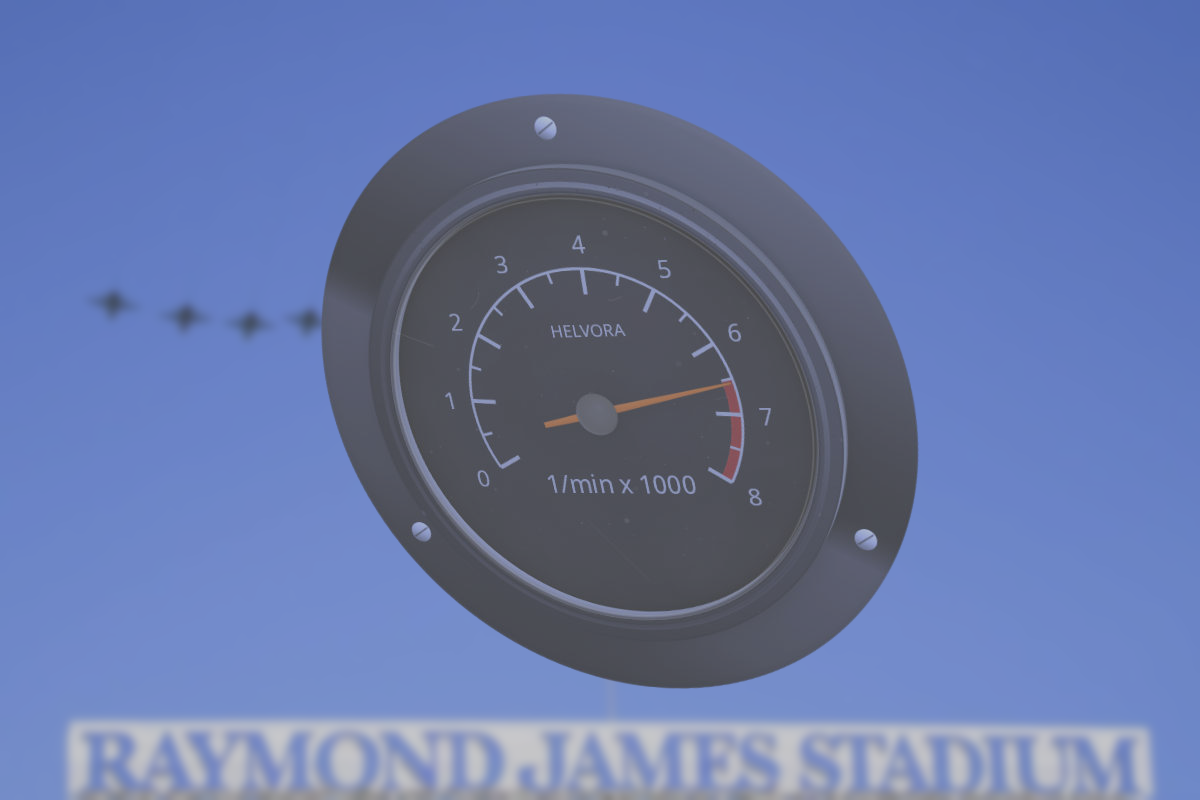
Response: value=6500 unit=rpm
